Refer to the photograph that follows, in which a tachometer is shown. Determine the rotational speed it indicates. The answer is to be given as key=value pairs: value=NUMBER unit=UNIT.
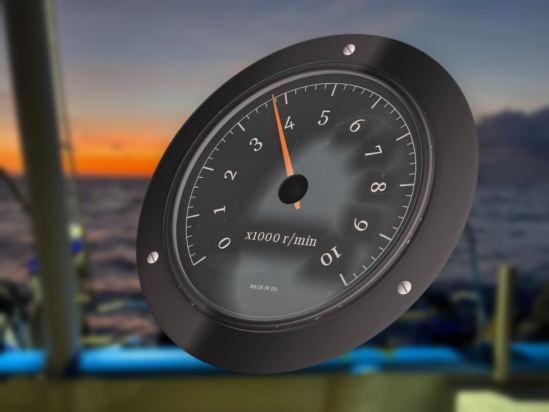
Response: value=3800 unit=rpm
